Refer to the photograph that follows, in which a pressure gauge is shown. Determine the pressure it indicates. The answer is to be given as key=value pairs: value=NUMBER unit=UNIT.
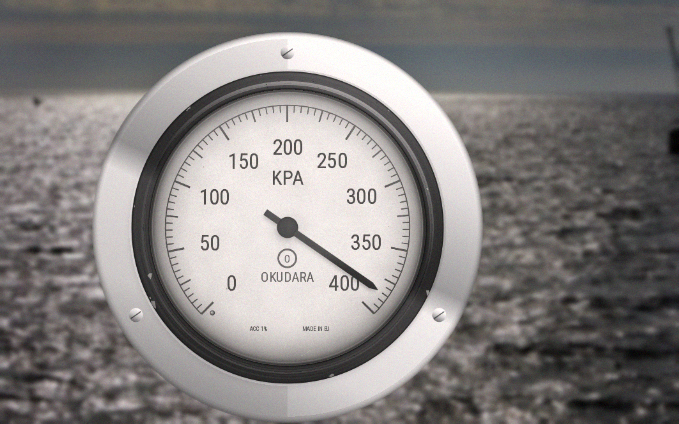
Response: value=385 unit=kPa
